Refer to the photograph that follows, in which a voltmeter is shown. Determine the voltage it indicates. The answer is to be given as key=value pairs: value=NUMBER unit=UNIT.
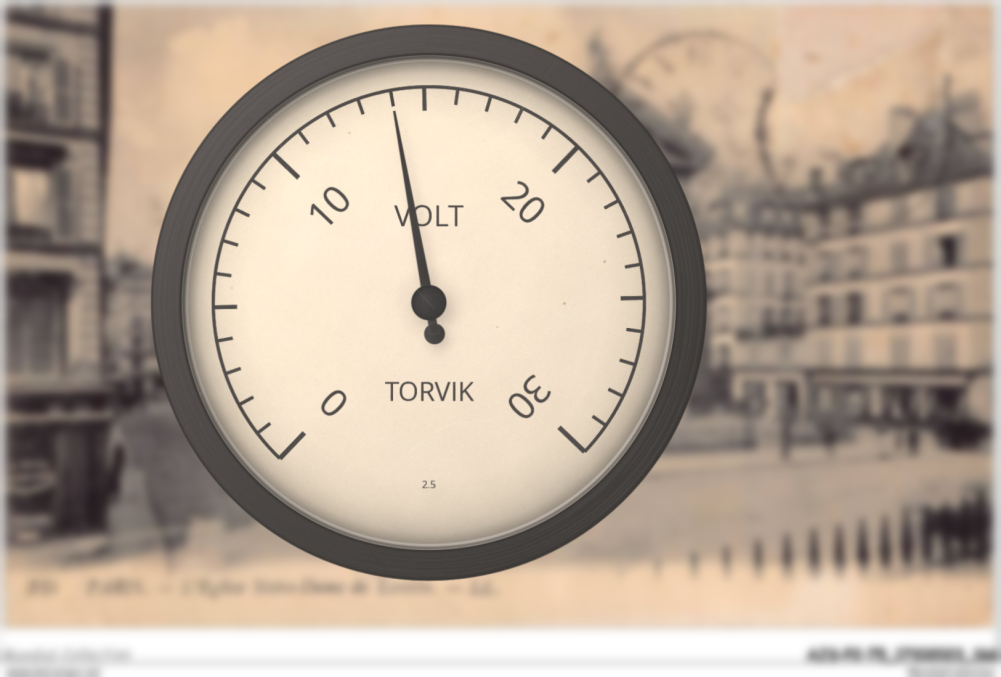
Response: value=14 unit=V
